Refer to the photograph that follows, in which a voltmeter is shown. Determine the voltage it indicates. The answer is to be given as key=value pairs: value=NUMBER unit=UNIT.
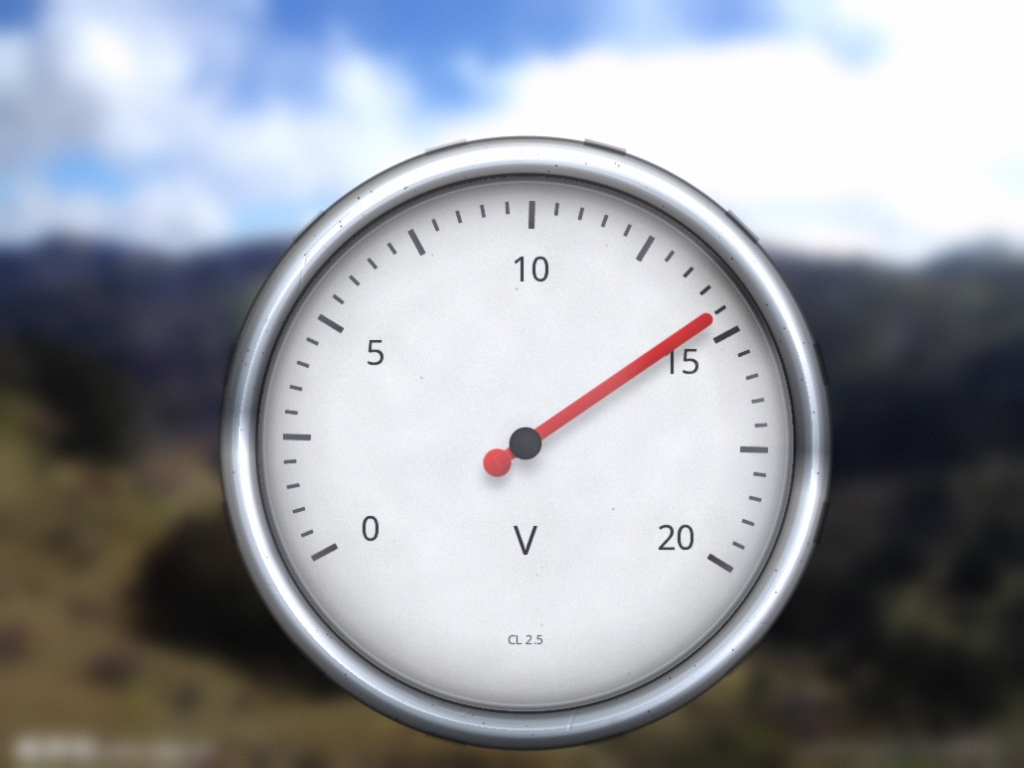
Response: value=14.5 unit=V
